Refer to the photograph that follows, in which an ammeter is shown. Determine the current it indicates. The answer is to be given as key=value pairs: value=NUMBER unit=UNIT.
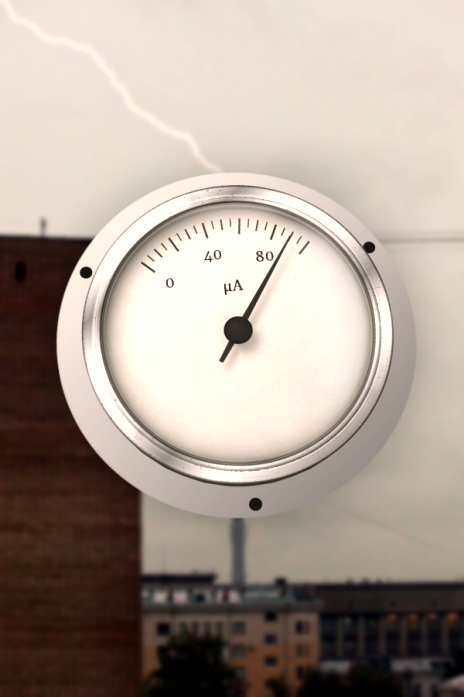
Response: value=90 unit=µA
